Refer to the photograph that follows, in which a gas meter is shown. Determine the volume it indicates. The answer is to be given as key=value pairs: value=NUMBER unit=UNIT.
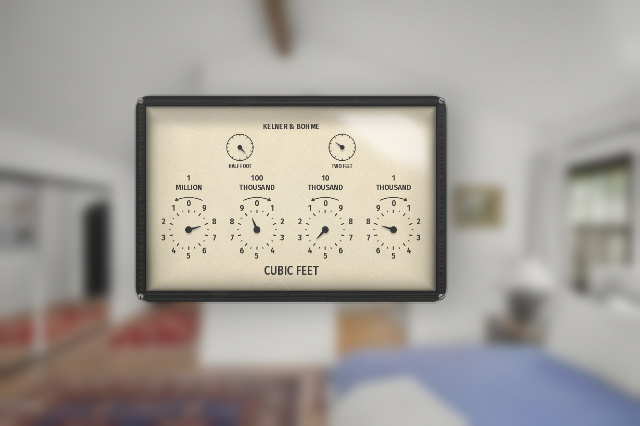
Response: value=793800 unit=ft³
